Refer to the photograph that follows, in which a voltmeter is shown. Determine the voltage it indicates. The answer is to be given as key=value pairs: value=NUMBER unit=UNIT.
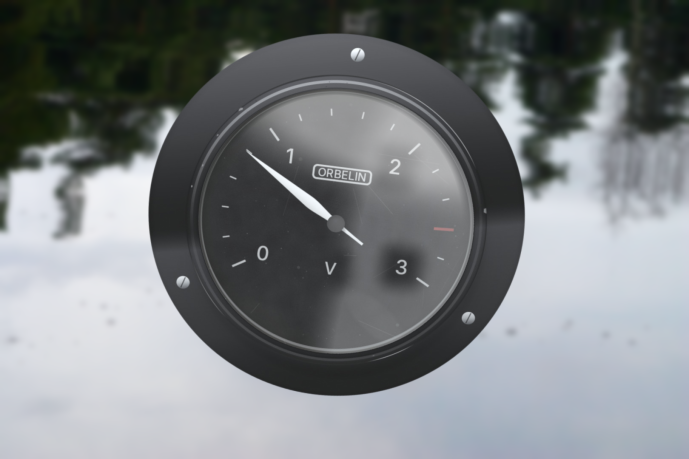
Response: value=0.8 unit=V
